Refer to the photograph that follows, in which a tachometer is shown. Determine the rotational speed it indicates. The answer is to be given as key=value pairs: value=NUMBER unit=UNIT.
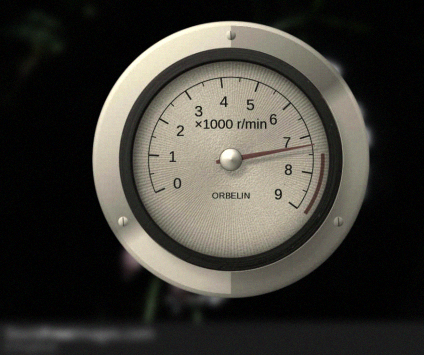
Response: value=7250 unit=rpm
